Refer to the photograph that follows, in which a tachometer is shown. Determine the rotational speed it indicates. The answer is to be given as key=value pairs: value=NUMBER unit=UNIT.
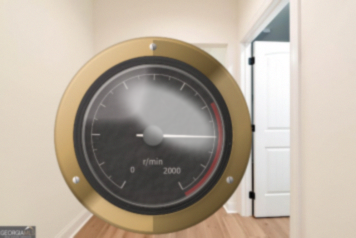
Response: value=1600 unit=rpm
